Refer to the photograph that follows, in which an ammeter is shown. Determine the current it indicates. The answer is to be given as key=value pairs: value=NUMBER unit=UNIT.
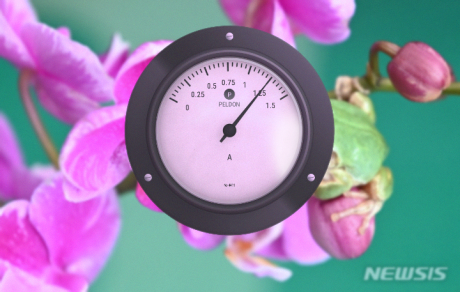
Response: value=1.25 unit=A
